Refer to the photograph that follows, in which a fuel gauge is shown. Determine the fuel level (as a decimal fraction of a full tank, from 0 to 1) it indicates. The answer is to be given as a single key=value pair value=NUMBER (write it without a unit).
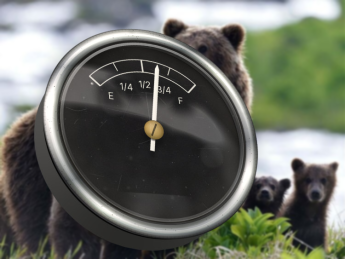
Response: value=0.625
